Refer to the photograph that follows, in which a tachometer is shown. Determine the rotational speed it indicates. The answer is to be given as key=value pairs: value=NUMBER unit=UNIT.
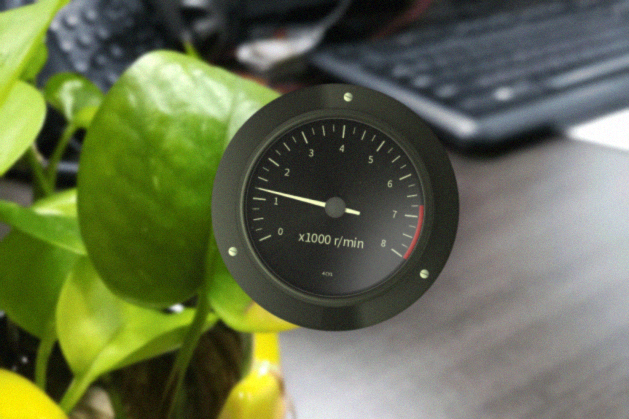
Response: value=1250 unit=rpm
